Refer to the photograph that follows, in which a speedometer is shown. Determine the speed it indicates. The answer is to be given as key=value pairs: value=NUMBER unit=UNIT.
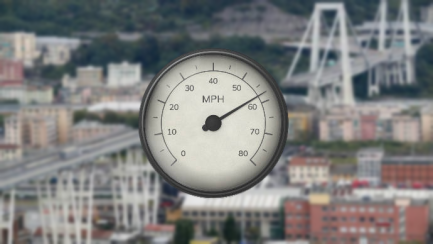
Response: value=57.5 unit=mph
